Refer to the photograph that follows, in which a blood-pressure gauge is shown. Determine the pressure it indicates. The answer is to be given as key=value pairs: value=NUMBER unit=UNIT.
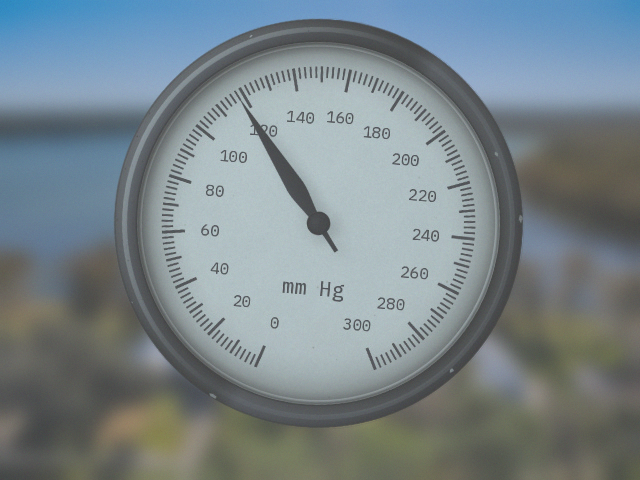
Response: value=118 unit=mmHg
